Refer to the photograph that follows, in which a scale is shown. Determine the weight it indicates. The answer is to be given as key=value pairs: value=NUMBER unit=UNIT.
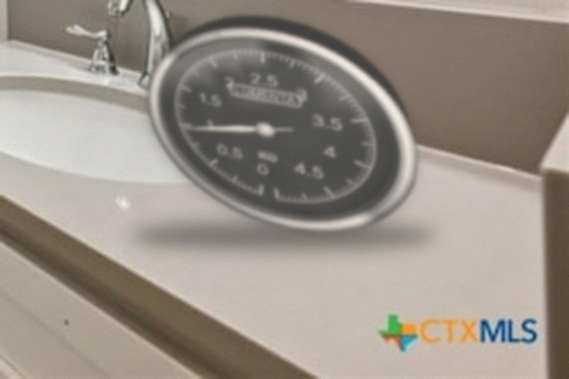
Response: value=1 unit=kg
